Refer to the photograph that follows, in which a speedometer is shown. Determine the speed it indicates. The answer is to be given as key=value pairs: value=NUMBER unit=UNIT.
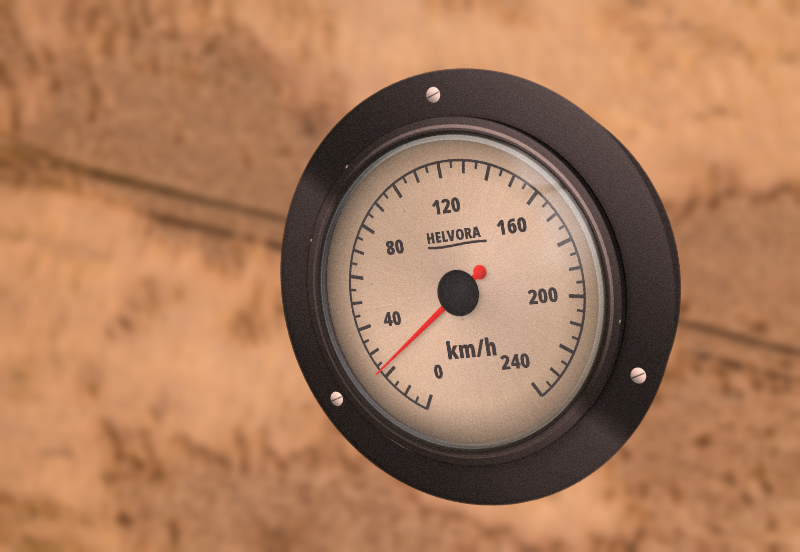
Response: value=22.5 unit=km/h
